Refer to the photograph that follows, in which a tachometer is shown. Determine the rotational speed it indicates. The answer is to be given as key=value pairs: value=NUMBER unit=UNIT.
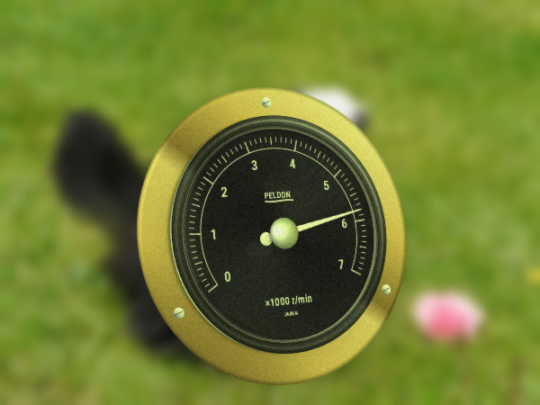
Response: value=5800 unit=rpm
